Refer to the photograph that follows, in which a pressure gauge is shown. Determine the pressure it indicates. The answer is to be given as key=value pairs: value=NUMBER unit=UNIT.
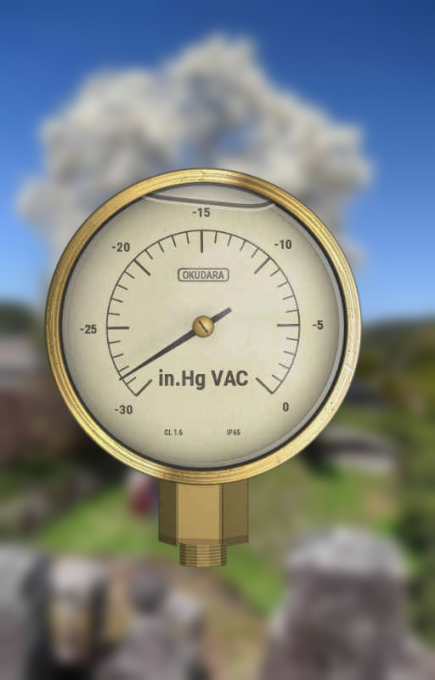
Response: value=-28.5 unit=inHg
